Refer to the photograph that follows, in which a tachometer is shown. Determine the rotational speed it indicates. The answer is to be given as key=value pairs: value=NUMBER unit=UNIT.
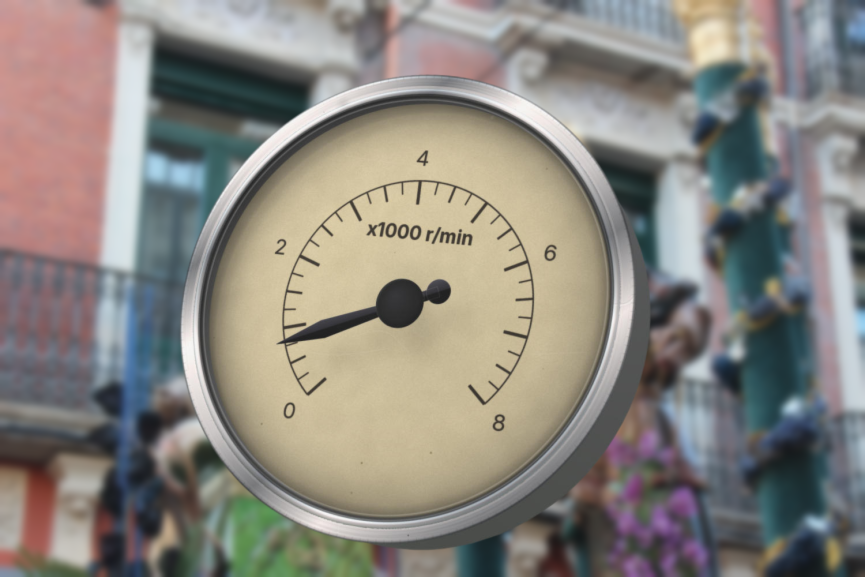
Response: value=750 unit=rpm
